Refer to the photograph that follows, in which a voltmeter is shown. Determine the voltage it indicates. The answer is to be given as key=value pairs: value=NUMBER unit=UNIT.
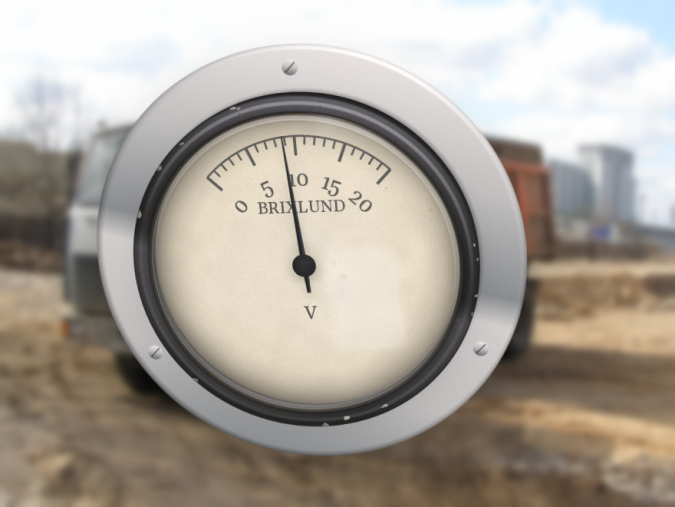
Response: value=9 unit=V
